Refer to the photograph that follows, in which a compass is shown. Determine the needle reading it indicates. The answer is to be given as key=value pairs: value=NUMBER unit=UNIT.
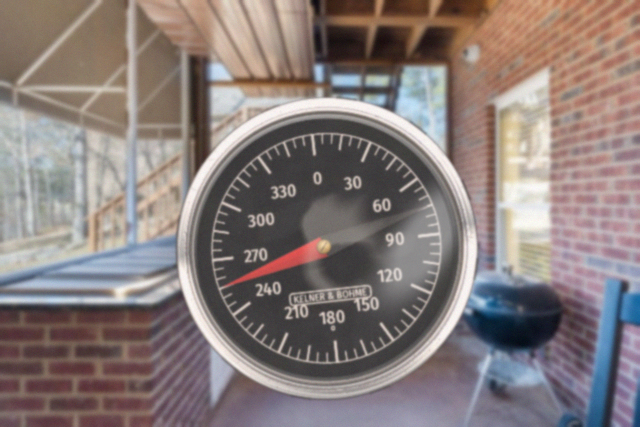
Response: value=255 unit=°
